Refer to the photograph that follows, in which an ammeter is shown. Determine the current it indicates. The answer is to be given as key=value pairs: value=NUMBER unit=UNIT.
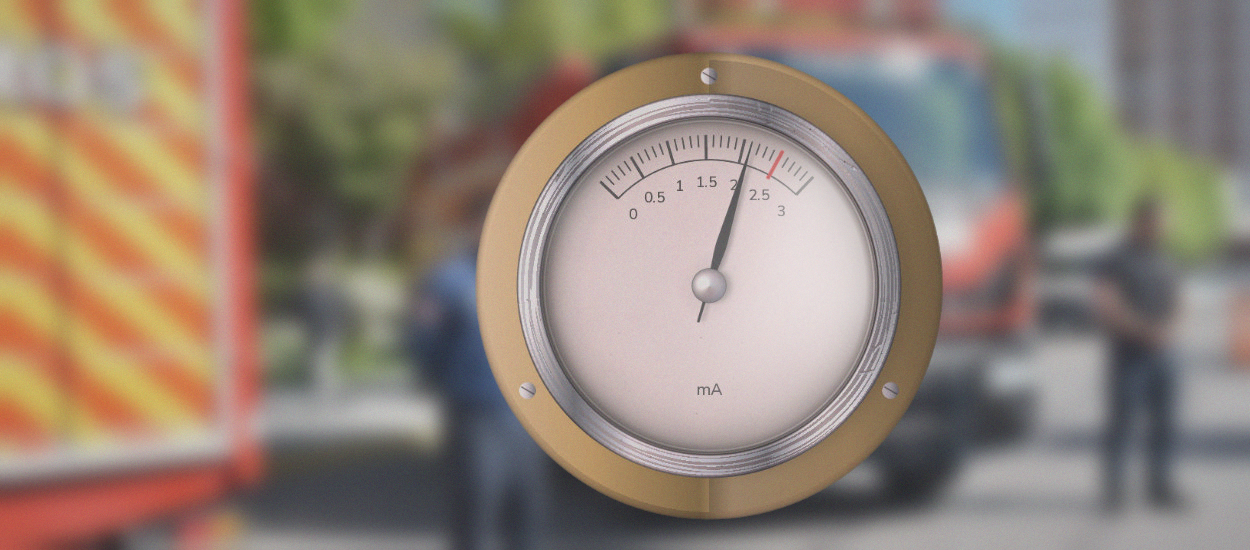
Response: value=2.1 unit=mA
